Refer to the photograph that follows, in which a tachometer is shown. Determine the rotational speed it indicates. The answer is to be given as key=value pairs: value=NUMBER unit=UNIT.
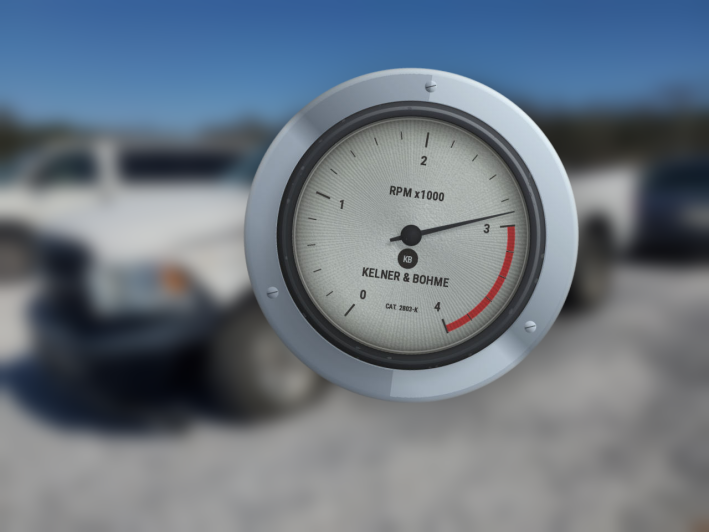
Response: value=2900 unit=rpm
